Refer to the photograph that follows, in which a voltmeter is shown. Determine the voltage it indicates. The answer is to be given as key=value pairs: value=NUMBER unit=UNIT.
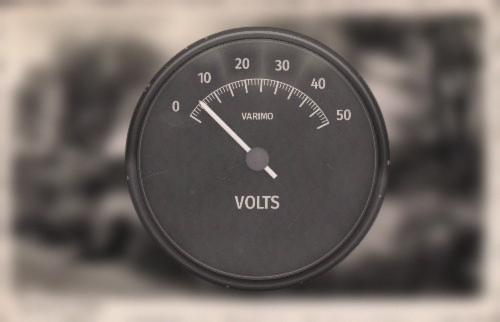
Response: value=5 unit=V
